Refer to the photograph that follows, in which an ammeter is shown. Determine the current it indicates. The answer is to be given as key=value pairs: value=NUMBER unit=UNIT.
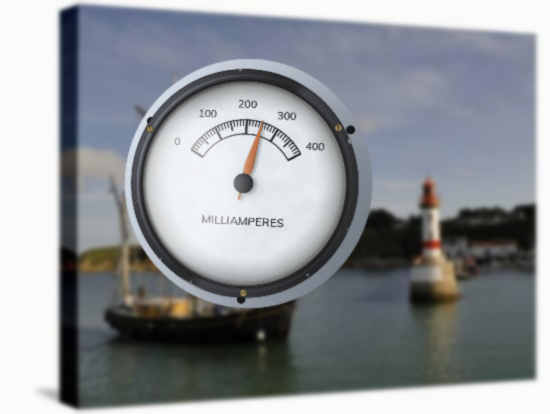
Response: value=250 unit=mA
